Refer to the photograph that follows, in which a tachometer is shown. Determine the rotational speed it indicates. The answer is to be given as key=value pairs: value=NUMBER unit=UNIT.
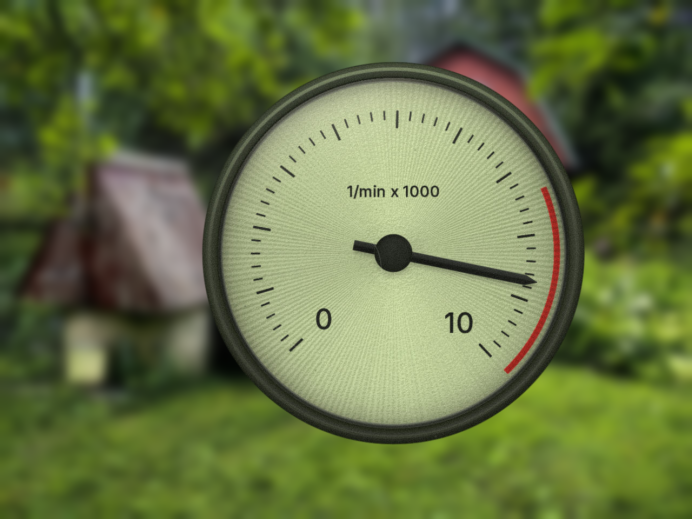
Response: value=8700 unit=rpm
